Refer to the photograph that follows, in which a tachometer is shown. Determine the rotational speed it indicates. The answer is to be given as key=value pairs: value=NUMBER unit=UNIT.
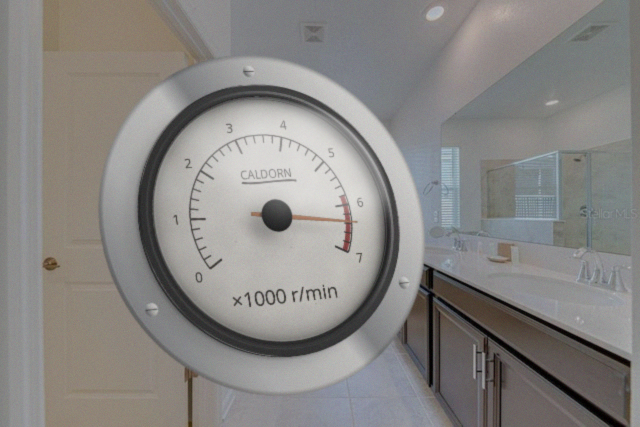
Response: value=6400 unit=rpm
